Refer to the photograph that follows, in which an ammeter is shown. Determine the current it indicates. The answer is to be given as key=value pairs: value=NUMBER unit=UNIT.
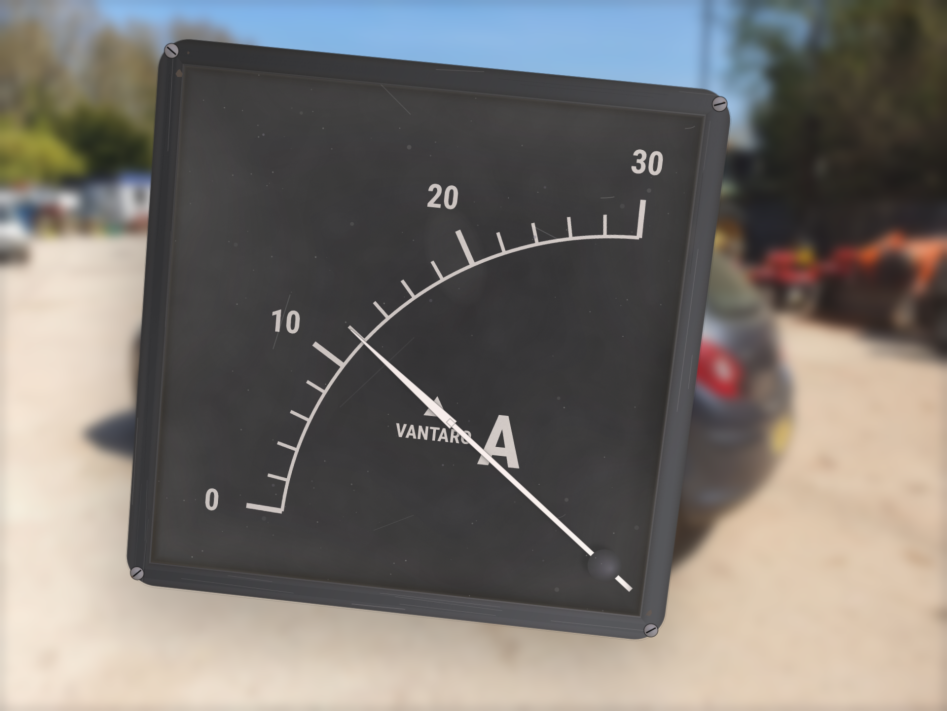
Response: value=12 unit=A
